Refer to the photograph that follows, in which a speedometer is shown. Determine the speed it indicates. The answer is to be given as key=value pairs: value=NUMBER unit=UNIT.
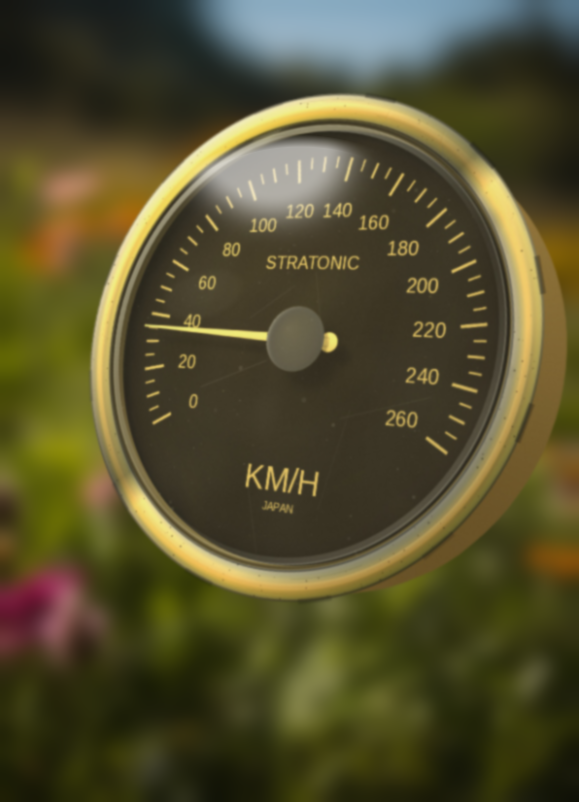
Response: value=35 unit=km/h
